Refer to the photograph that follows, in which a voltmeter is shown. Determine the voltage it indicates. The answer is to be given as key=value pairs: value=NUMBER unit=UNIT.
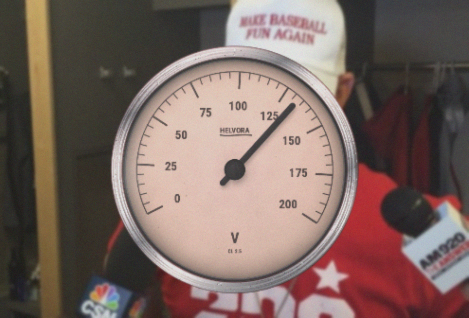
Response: value=132.5 unit=V
